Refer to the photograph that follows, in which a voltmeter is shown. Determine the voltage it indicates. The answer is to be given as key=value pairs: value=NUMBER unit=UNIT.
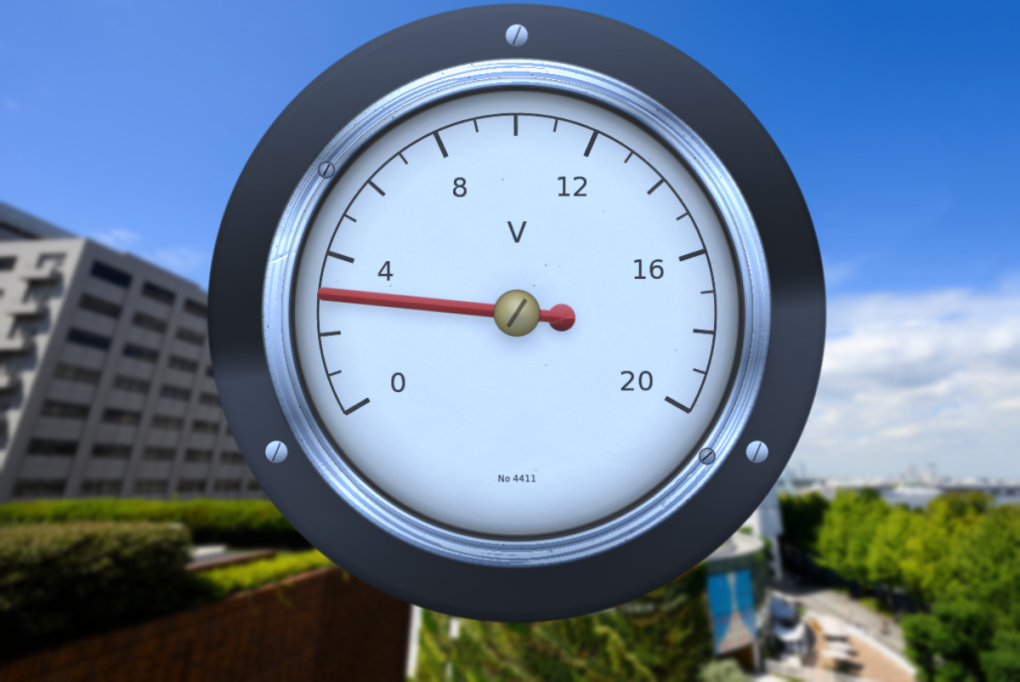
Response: value=3 unit=V
